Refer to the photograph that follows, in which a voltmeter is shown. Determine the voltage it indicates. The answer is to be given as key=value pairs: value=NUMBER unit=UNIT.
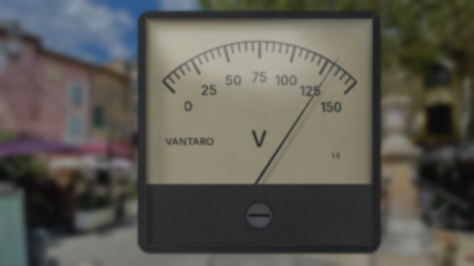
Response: value=130 unit=V
